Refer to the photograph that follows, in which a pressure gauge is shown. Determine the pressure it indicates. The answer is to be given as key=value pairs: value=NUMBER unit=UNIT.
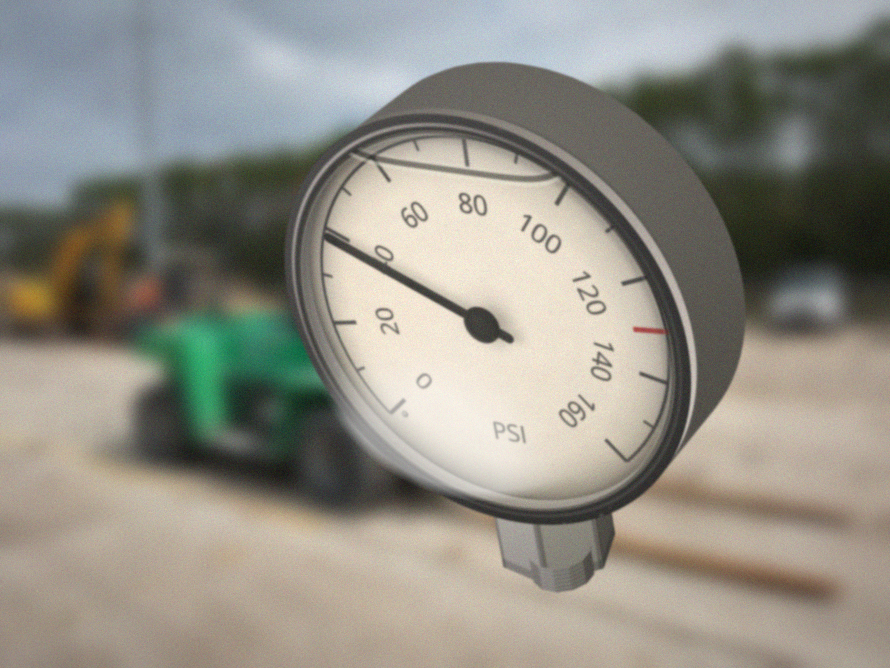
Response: value=40 unit=psi
